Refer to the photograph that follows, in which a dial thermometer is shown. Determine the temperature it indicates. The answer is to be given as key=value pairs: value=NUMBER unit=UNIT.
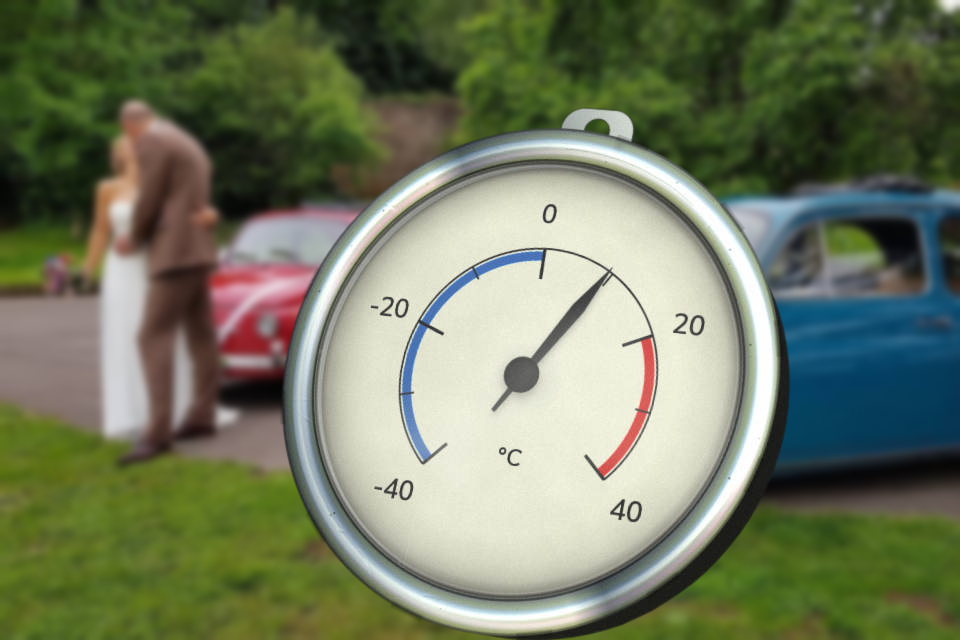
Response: value=10 unit=°C
